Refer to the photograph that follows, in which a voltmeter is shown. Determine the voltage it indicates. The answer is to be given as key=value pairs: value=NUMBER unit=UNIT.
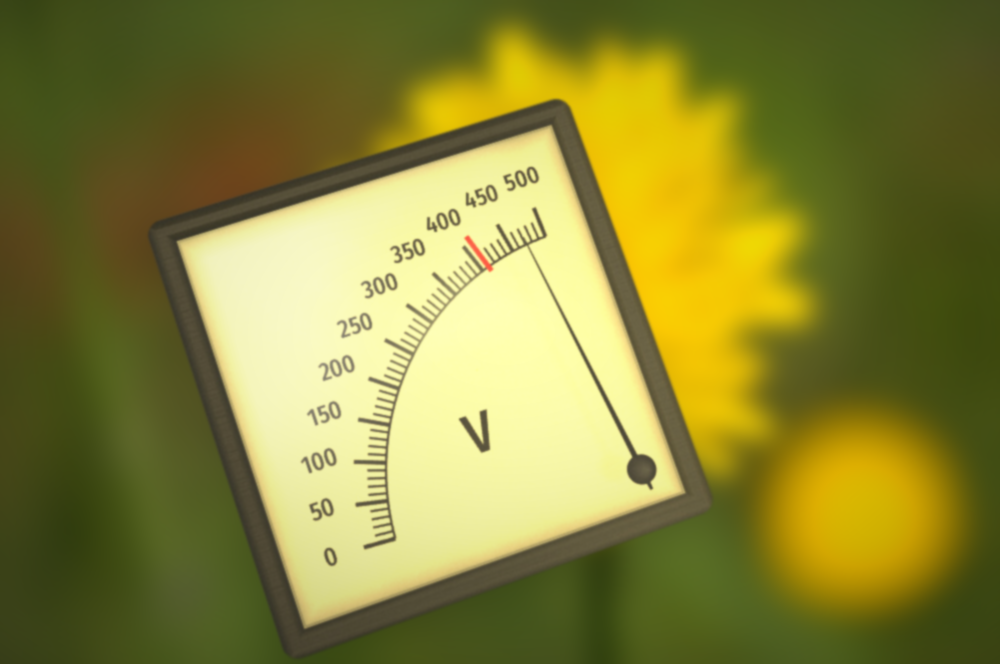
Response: value=470 unit=V
